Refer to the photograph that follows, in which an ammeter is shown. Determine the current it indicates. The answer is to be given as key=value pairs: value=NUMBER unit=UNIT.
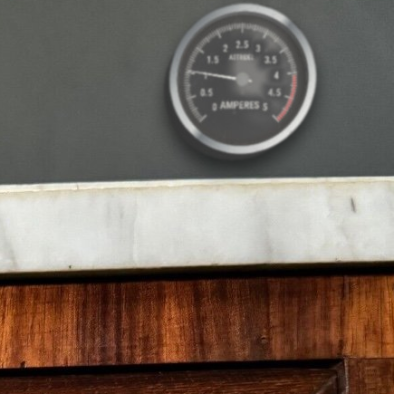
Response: value=1 unit=A
